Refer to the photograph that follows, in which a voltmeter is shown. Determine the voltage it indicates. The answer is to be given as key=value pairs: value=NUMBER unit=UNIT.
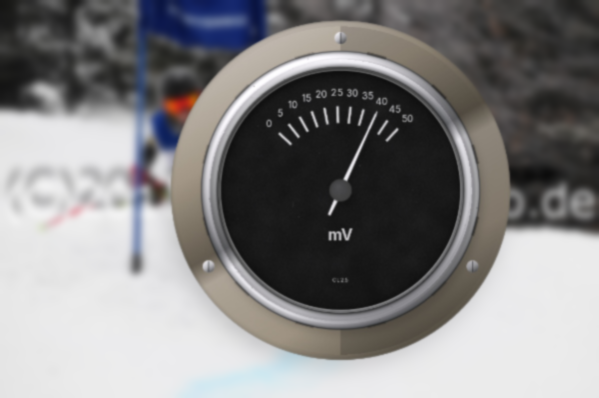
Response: value=40 unit=mV
